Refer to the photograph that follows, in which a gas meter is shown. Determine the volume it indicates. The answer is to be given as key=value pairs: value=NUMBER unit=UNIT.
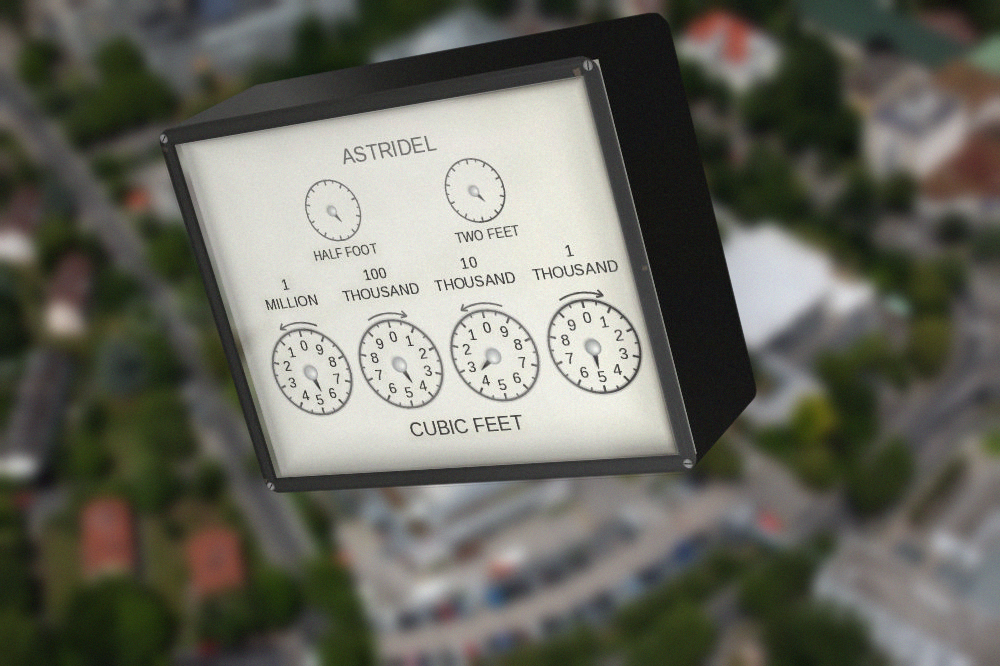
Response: value=543500 unit=ft³
